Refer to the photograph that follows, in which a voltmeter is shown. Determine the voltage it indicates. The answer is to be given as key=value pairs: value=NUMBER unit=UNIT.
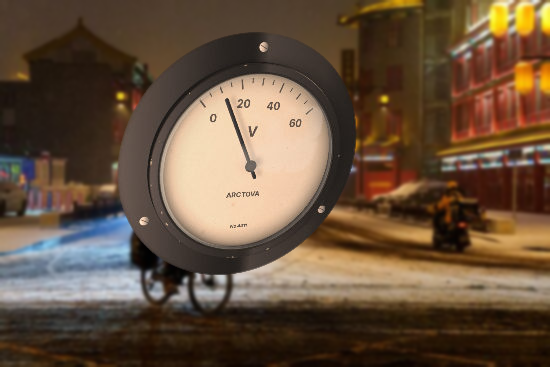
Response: value=10 unit=V
